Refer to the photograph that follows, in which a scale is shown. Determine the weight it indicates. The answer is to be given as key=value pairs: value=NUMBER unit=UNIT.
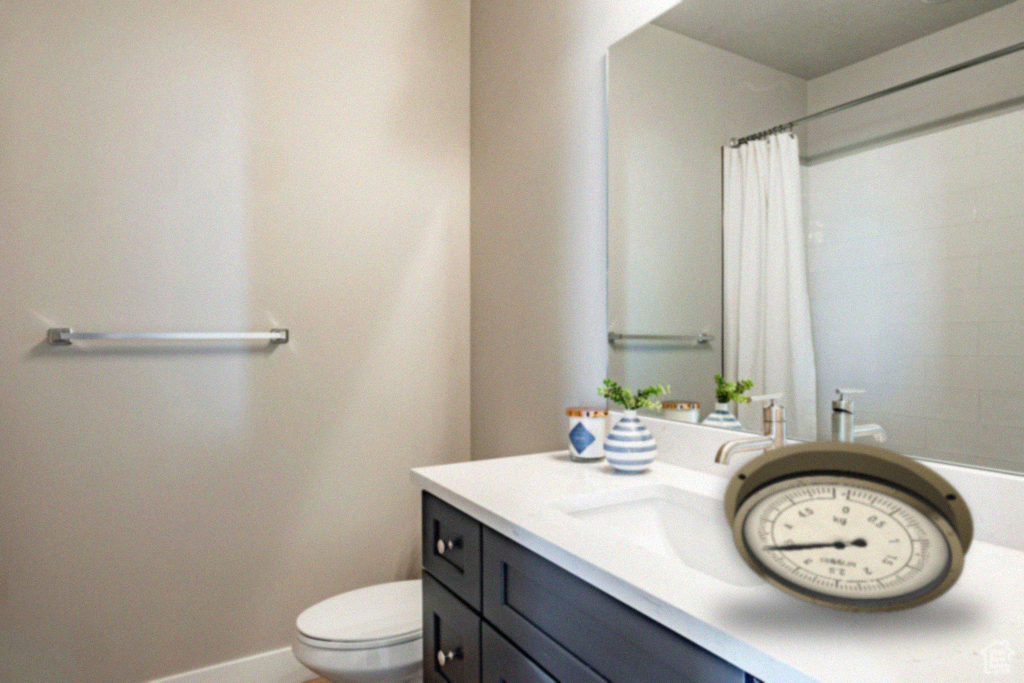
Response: value=3.5 unit=kg
